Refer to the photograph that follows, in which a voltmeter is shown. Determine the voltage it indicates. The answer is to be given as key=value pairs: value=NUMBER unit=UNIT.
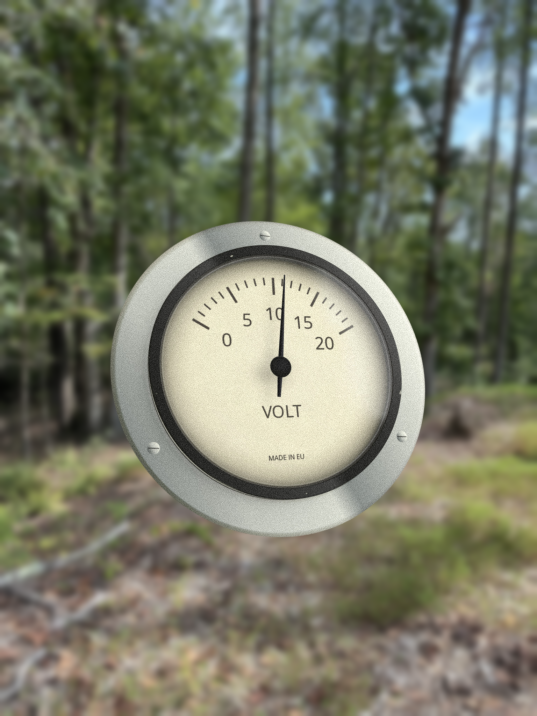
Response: value=11 unit=V
